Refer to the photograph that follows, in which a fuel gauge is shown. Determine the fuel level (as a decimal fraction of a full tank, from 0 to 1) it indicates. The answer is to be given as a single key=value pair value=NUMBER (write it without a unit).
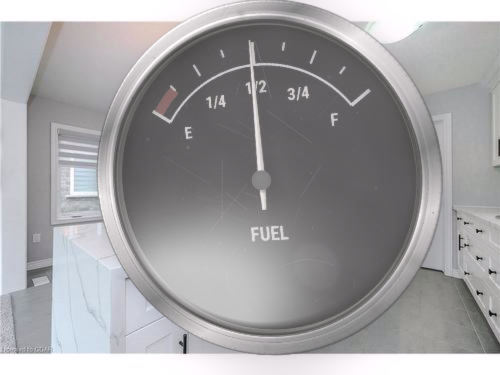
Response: value=0.5
